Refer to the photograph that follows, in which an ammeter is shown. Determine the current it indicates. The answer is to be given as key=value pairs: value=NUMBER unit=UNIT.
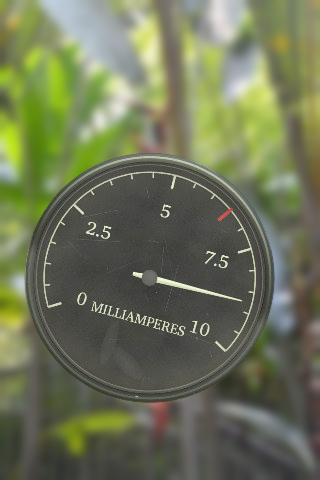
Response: value=8.75 unit=mA
